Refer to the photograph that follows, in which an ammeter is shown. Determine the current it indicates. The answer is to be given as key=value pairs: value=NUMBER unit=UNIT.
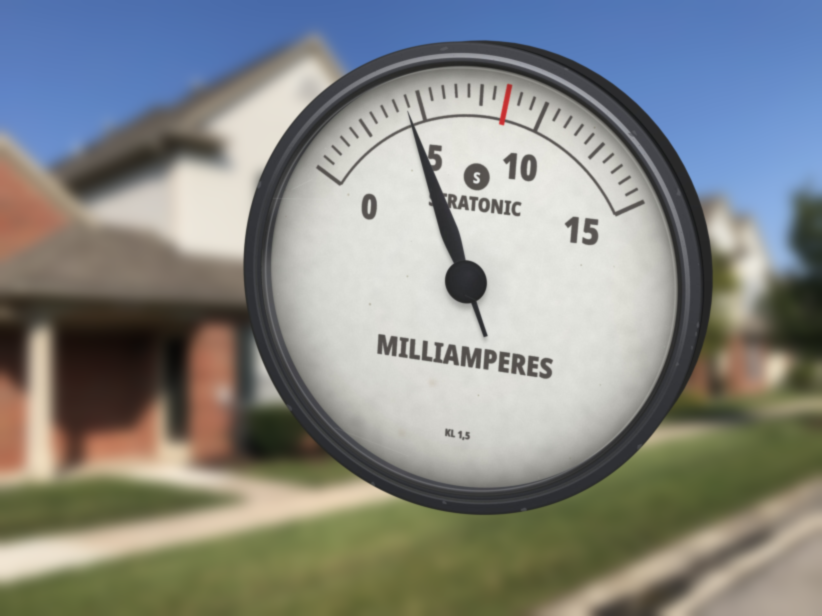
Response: value=4.5 unit=mA
